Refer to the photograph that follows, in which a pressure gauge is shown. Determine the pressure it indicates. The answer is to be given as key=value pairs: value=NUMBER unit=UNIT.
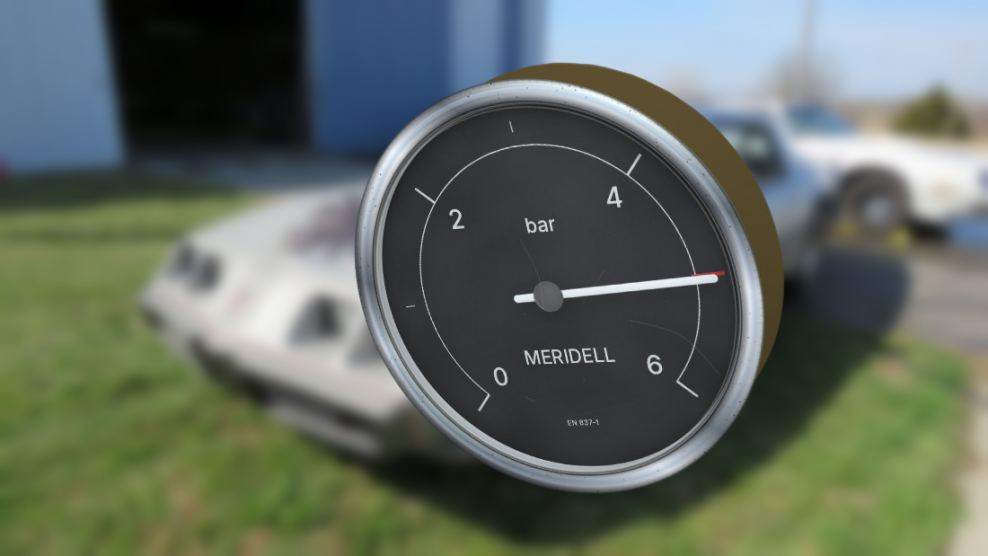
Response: value=5 unit=bar
